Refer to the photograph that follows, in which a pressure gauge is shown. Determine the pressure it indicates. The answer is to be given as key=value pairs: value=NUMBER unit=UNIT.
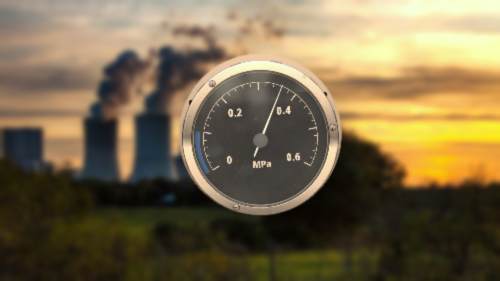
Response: value=0.36 unit=MPa
